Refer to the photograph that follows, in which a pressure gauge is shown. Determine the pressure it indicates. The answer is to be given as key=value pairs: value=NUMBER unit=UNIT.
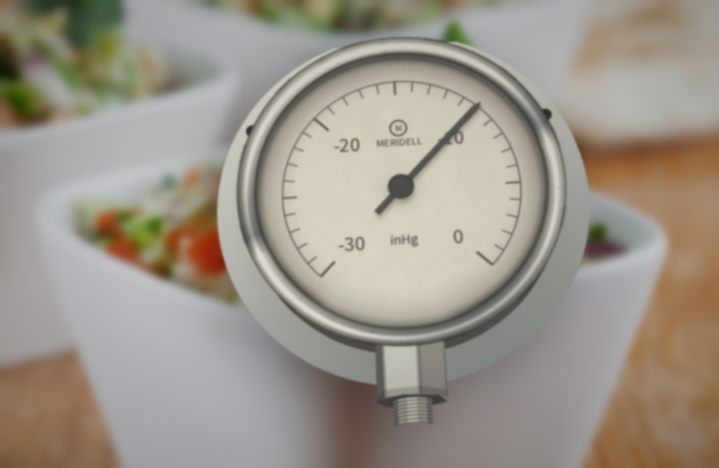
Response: value=-10 unit=inHg
